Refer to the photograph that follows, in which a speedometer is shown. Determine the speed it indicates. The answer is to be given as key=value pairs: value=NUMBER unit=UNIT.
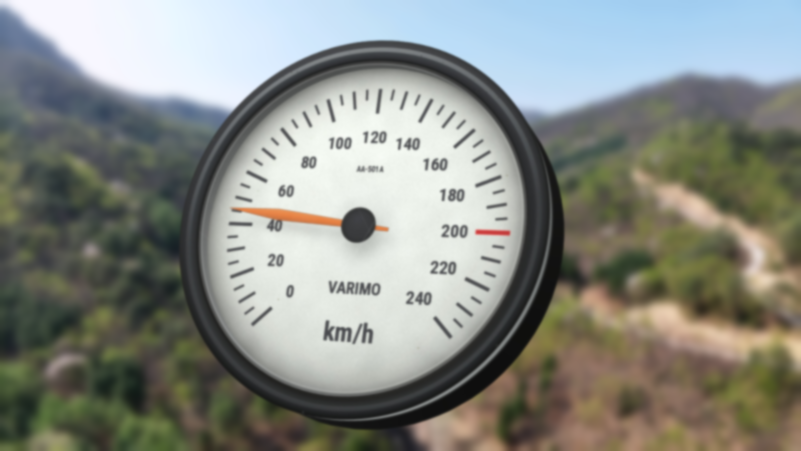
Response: value=45 unit=km/h
